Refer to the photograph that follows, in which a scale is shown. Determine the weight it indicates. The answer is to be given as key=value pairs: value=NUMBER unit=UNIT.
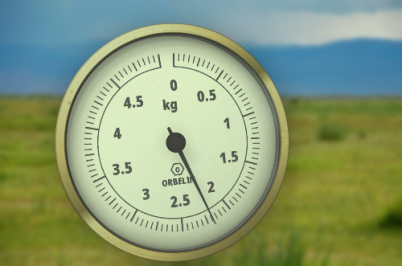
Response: value=2.2 unit=kg
